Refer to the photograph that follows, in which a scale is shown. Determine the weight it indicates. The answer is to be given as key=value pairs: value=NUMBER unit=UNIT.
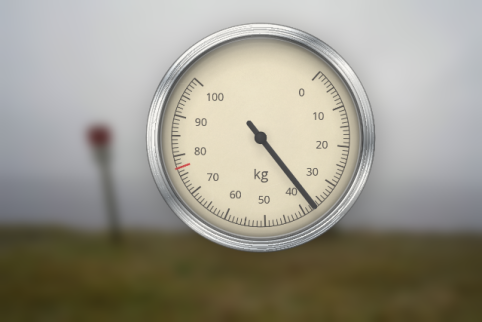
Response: value=37 unit=kg
